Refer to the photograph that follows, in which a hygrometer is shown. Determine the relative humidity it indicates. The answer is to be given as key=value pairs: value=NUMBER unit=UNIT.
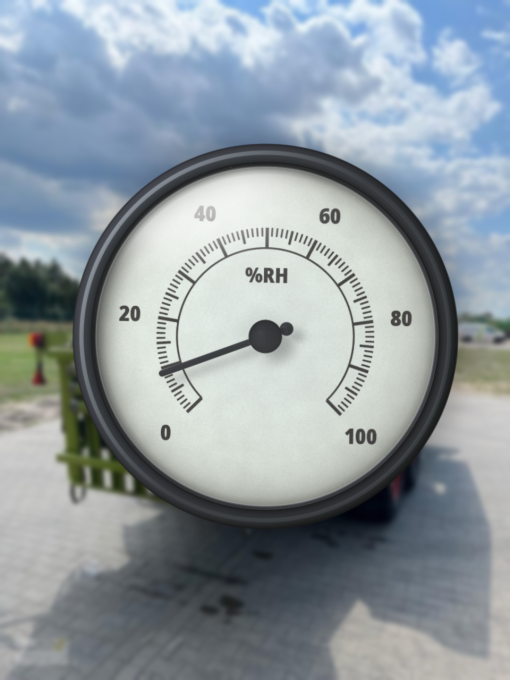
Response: value=9 unit=%
